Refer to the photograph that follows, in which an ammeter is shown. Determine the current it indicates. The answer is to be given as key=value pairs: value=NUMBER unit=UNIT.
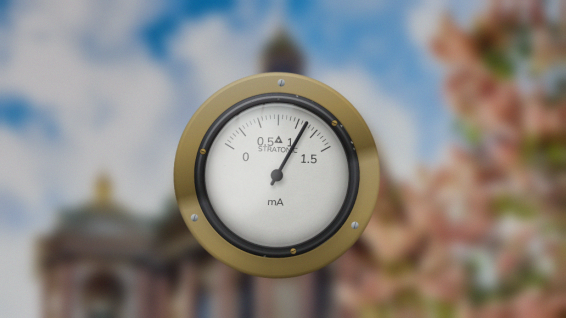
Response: value=1.1 unit=mA
